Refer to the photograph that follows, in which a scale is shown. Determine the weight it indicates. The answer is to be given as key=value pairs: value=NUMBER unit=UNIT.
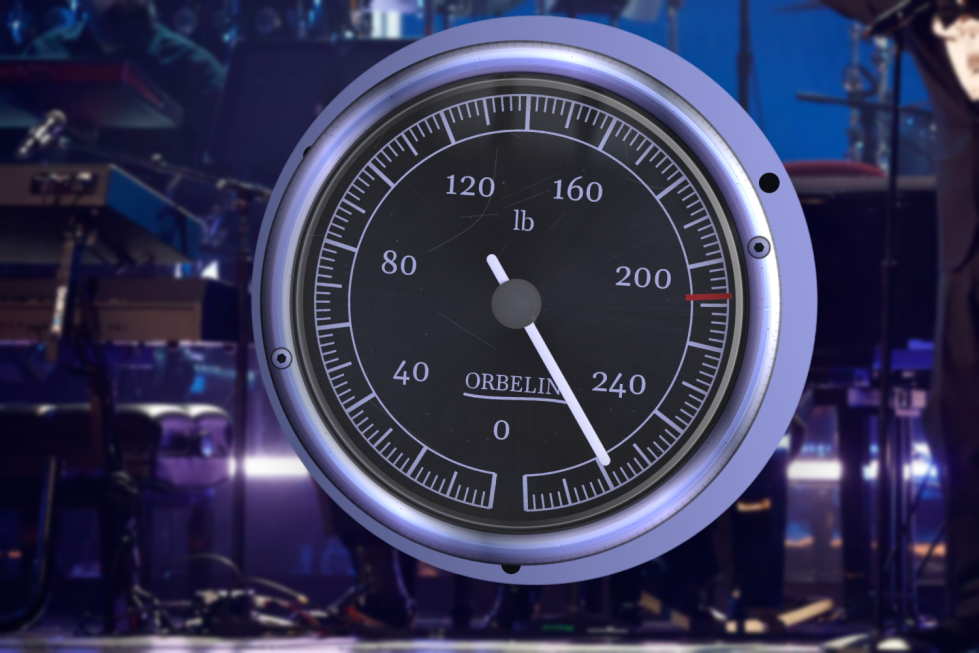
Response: value=258 unit=lb
